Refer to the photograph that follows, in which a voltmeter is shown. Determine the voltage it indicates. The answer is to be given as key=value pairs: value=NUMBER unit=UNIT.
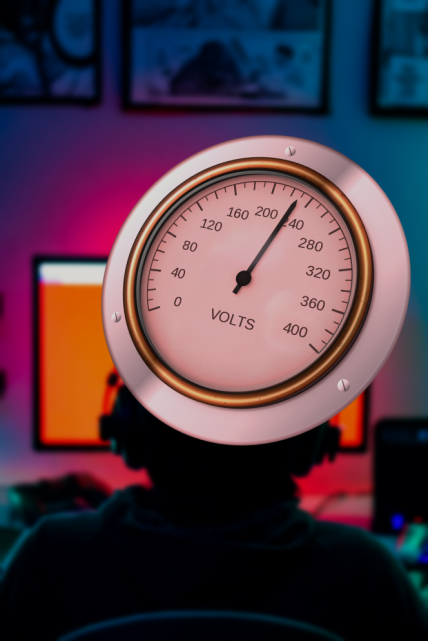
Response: value=230 unit=V
